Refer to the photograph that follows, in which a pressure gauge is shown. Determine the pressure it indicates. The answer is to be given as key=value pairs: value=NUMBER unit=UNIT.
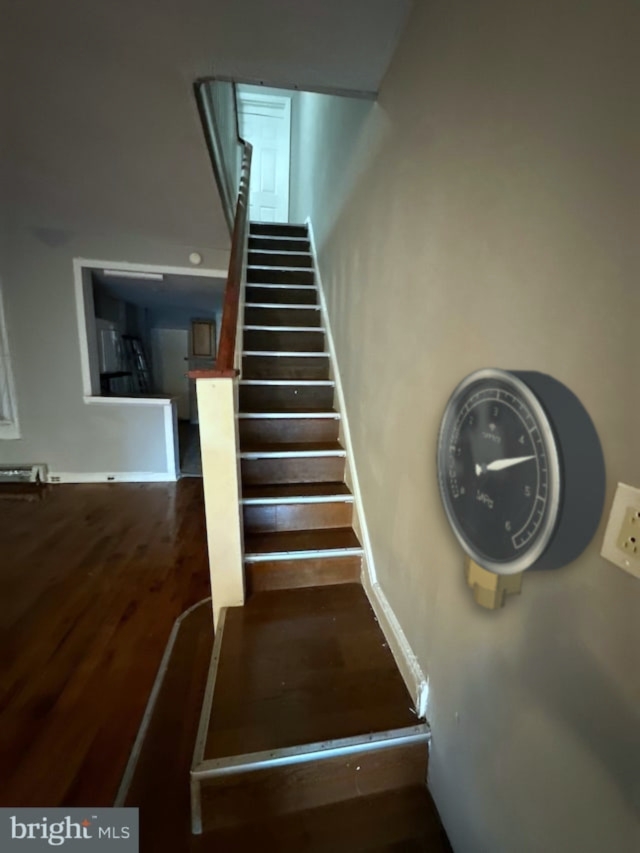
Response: value=4.4 unit=MPa
